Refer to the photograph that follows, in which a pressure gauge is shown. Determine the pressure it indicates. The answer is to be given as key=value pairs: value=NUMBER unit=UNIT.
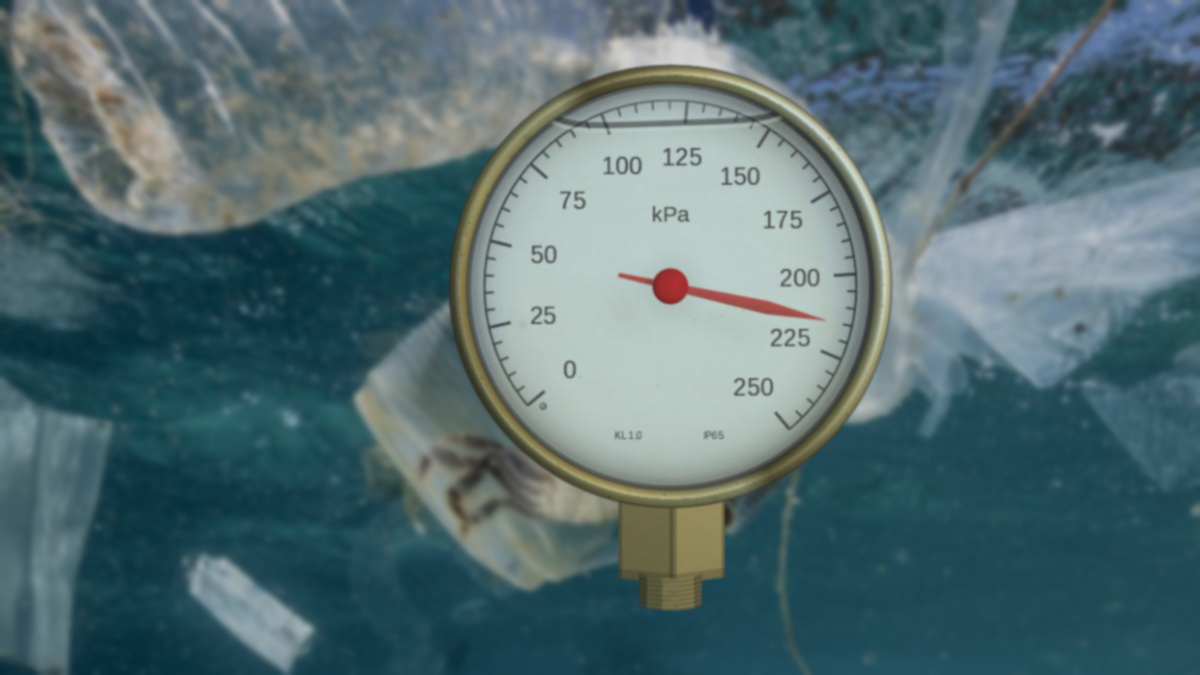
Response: value=215 unit=kPa
